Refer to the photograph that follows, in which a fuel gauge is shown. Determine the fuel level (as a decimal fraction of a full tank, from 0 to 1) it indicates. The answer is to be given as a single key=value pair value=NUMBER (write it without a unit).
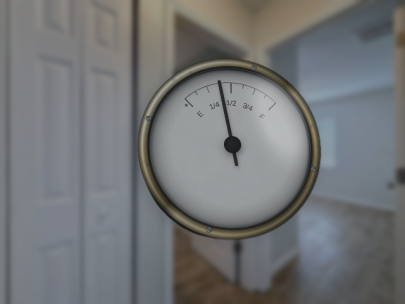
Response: value=0.375
